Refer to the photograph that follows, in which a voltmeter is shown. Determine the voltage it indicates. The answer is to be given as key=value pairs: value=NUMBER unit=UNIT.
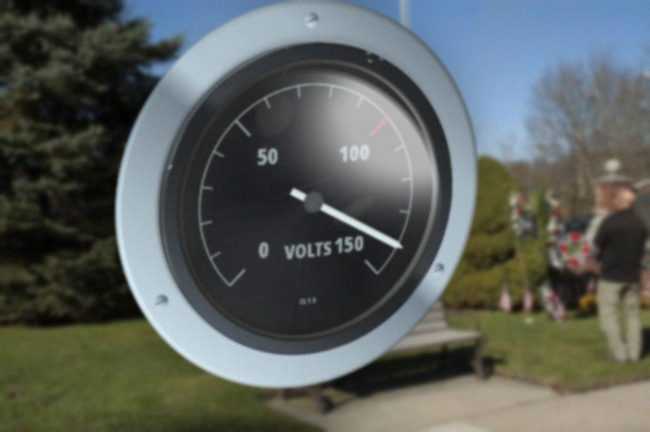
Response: value=140 unit=V
